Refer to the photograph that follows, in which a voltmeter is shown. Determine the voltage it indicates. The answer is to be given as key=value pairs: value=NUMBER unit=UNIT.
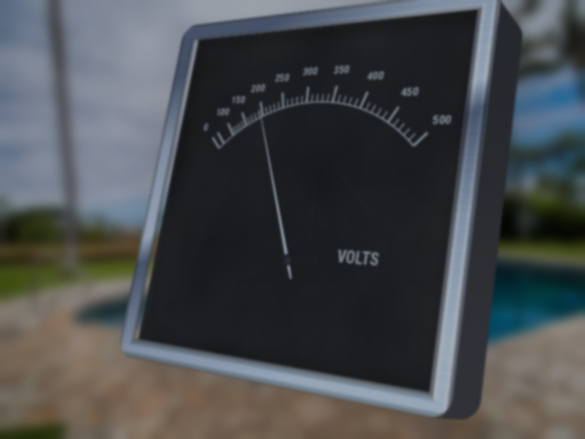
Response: value=200 unit=V
